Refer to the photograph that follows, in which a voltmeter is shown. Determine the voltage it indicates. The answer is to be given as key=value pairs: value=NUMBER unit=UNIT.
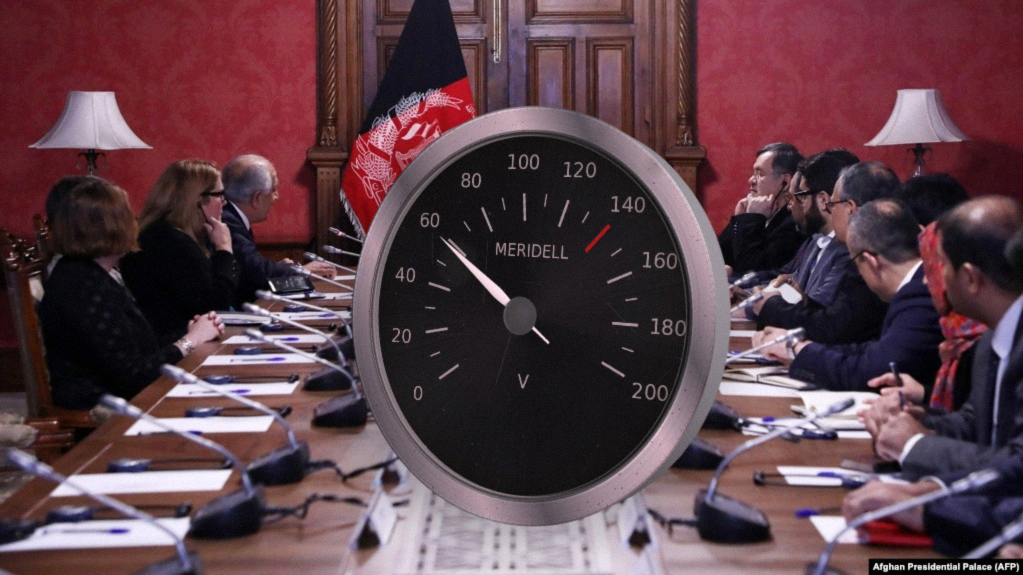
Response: value=60 unit=V
